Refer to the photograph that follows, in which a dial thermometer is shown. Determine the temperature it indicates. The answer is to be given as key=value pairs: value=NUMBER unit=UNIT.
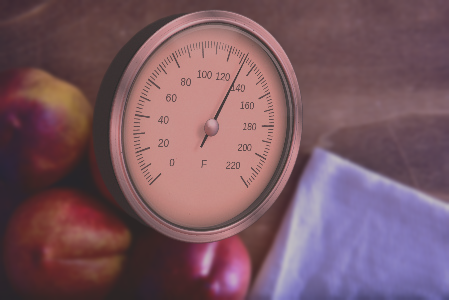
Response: value=130 unit=°F
